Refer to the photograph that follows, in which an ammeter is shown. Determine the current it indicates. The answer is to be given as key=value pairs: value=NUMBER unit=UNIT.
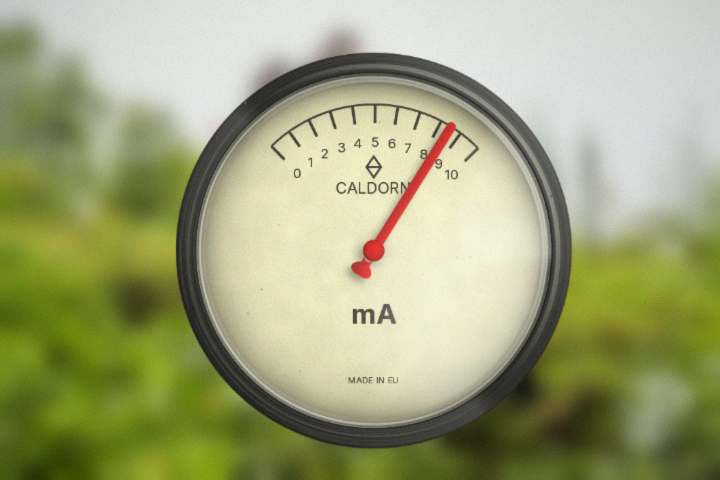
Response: value=8.5 unit=mA
